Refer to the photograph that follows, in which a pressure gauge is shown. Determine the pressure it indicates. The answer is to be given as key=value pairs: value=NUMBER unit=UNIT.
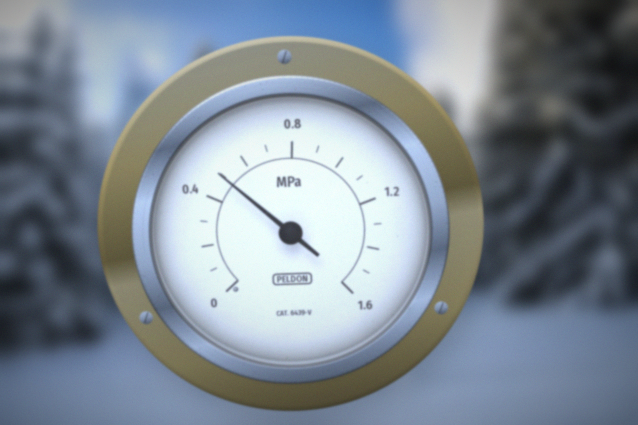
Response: value=0.5 unit=MPa
